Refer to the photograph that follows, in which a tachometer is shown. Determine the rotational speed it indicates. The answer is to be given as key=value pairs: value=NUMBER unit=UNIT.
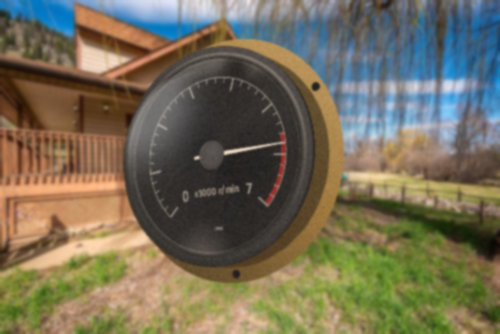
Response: value=5800 unit=rpm
